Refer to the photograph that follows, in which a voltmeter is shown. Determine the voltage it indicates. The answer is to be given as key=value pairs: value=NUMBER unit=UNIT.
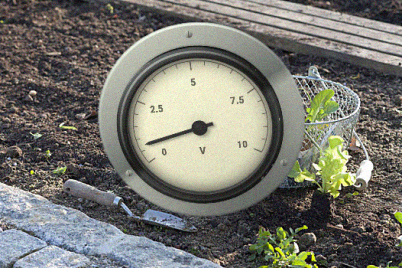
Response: value=0.75 unit=V
